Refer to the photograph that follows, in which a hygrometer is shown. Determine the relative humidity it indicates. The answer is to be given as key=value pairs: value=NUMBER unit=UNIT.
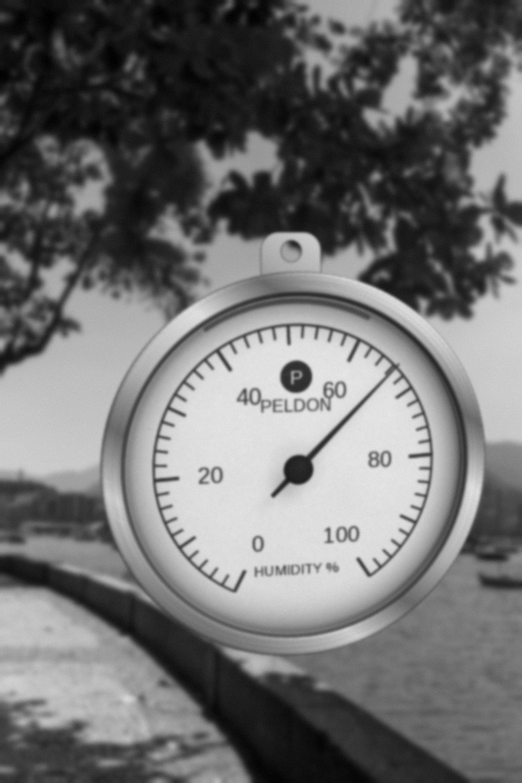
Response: value=66 unit=%
